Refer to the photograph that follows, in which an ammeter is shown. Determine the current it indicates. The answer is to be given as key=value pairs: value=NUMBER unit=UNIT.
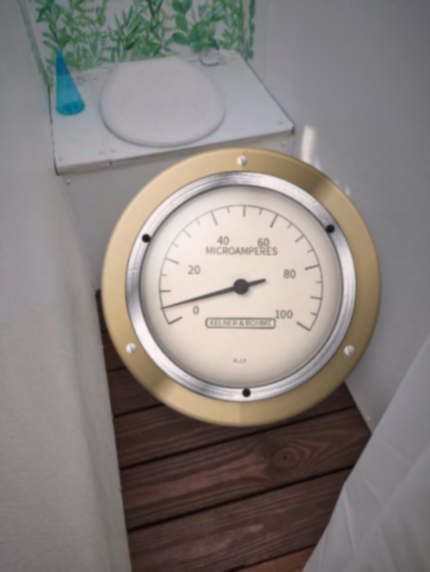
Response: value=5 unit=µA
